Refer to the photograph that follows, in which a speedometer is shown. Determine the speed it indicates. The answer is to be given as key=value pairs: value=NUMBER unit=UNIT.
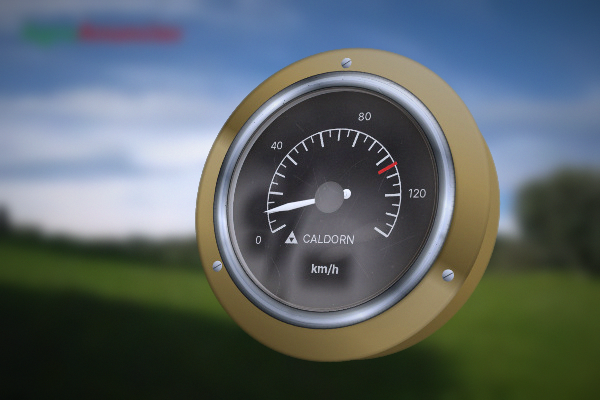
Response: value=10 unit=km/h
